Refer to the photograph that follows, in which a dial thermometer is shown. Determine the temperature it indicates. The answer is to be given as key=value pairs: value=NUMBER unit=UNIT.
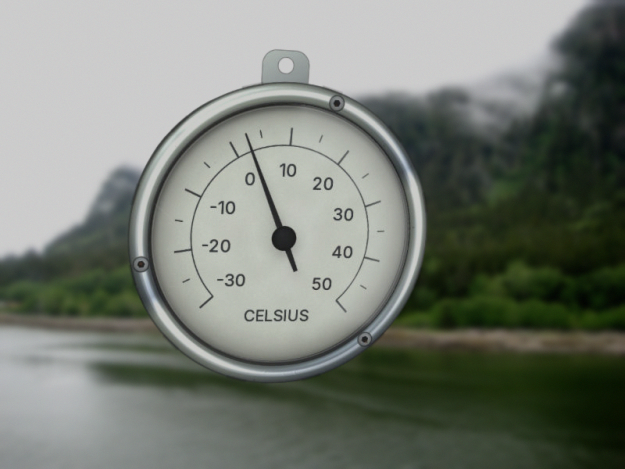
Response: value=2.5 unit=°C
